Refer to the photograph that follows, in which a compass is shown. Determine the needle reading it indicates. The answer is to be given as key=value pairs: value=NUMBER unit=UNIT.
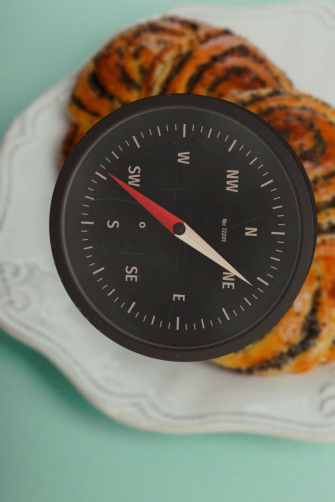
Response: value=215 unit=°
